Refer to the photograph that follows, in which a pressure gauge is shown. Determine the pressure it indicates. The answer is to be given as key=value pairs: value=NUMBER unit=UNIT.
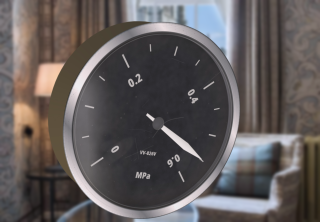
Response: value=0.55 unit=MPa
